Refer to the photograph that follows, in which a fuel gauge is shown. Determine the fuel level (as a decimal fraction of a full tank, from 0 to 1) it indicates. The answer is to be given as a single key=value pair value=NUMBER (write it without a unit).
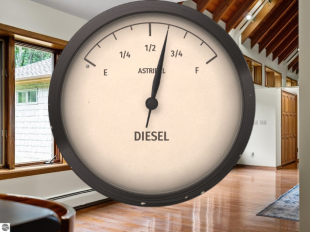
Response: value=0.625
